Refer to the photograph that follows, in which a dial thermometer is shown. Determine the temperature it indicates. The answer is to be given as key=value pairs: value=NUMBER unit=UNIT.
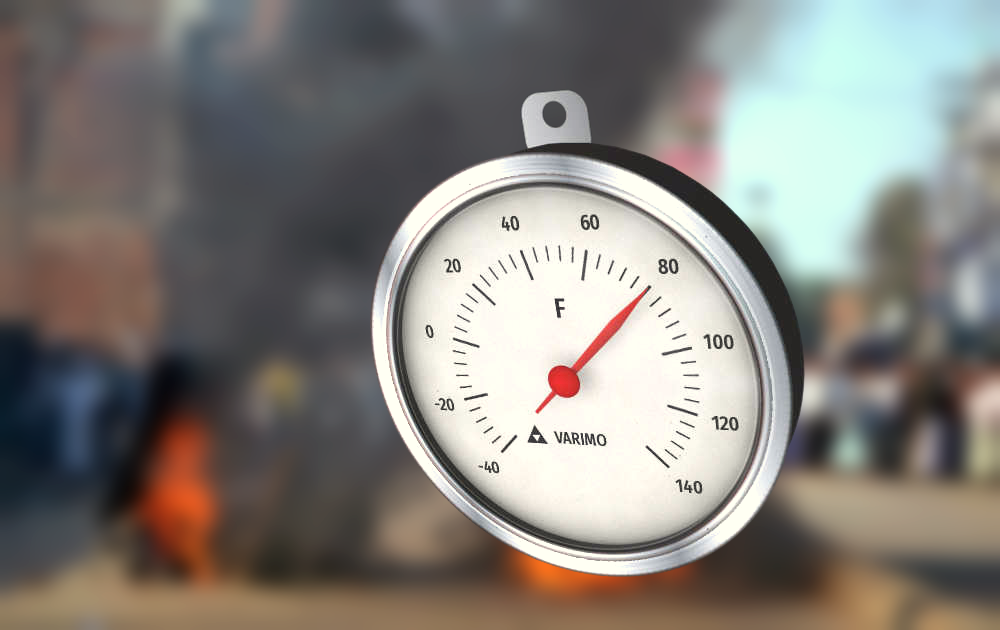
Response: value=80 unit=°F
